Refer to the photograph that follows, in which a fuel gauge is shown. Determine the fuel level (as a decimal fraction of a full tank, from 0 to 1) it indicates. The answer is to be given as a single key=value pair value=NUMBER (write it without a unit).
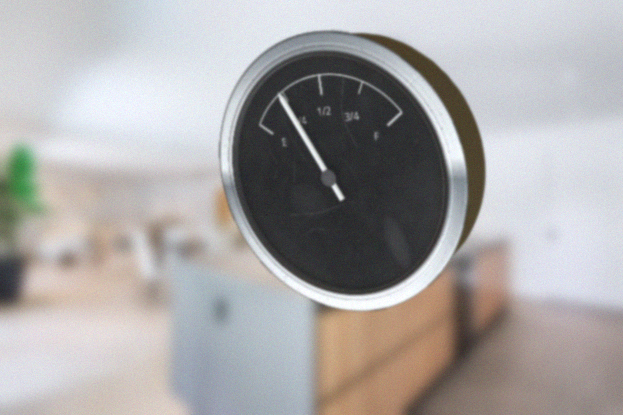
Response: value=0.25
